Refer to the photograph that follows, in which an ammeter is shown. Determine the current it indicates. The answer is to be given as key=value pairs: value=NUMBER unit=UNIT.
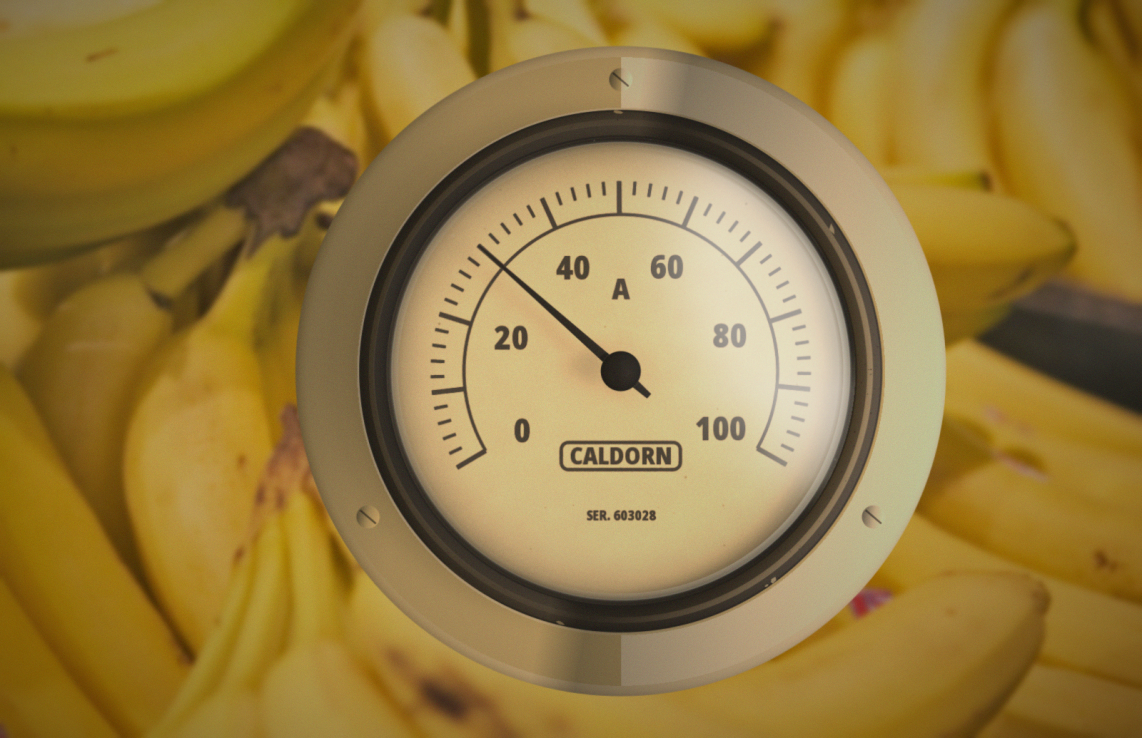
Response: value=30 unit=A
